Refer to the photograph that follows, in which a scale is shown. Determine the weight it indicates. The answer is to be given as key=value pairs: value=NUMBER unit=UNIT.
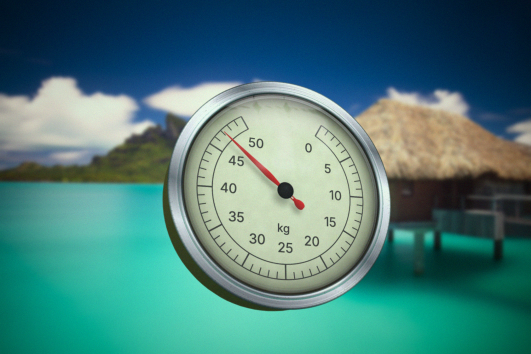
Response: value=47 unit=kg
